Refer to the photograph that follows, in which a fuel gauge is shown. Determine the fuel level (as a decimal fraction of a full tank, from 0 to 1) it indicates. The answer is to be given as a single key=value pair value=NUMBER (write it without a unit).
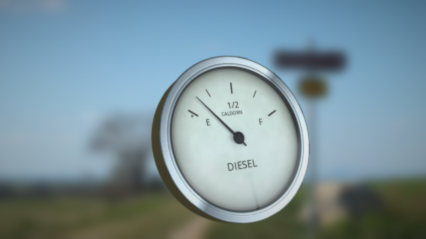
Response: value=0.125
